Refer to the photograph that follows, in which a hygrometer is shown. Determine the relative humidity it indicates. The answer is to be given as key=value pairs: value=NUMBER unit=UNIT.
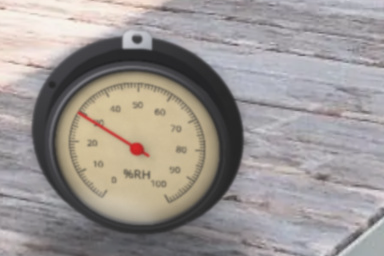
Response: value=30 unit=%
